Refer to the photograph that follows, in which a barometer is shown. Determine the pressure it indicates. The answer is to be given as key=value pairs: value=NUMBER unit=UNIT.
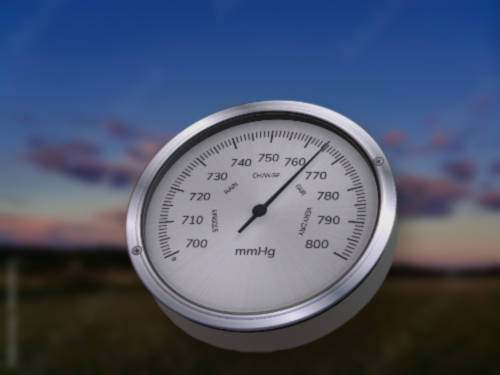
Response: value=765 unit=mmHg
